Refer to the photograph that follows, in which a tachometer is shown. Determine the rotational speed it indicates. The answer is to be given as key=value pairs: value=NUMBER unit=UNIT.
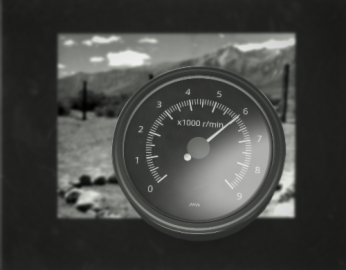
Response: value=6000 unit=rpm
